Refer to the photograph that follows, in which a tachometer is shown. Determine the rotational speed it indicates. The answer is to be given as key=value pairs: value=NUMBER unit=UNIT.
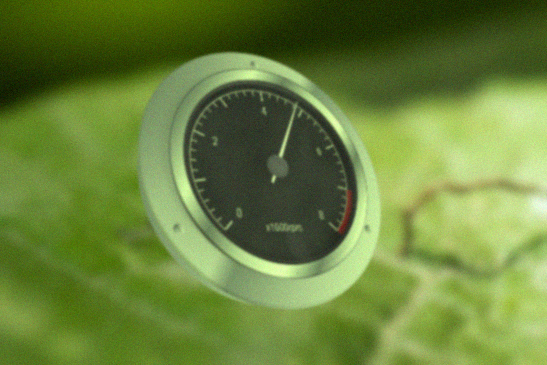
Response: value=4800 unit=rpm
